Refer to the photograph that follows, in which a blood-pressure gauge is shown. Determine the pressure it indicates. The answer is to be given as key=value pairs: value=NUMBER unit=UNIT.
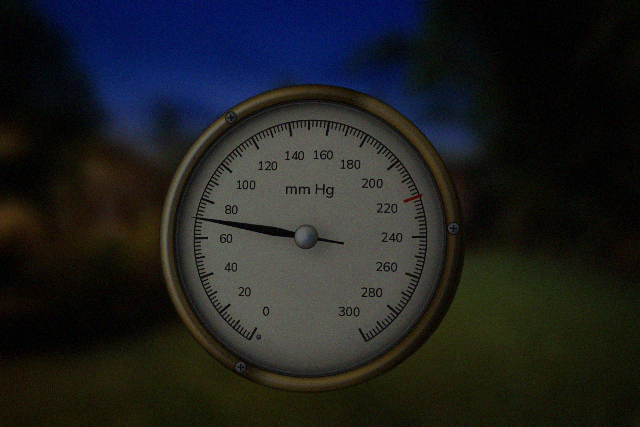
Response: value=70 unit=mmHg
